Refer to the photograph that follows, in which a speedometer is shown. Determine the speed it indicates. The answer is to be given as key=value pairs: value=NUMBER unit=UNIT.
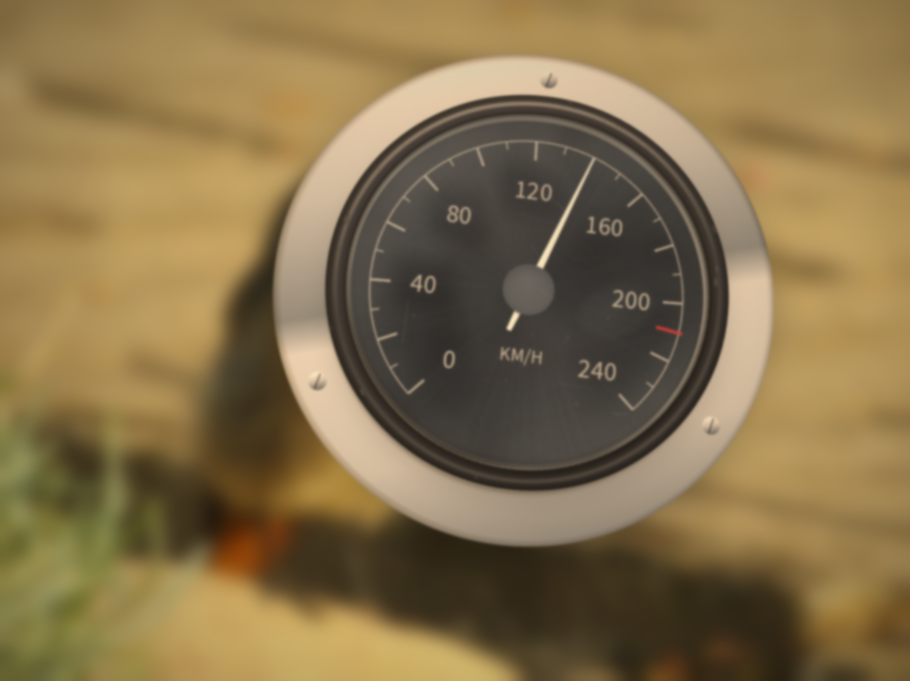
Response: value=140 unit=km/h
